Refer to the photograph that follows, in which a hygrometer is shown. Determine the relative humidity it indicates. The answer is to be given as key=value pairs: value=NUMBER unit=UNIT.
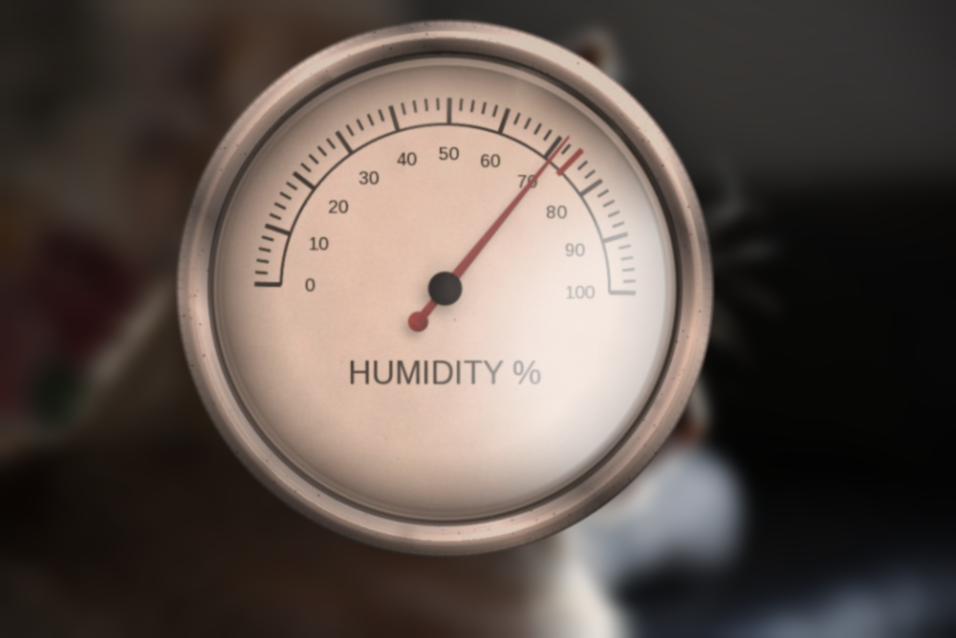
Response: value=71 unit=%
